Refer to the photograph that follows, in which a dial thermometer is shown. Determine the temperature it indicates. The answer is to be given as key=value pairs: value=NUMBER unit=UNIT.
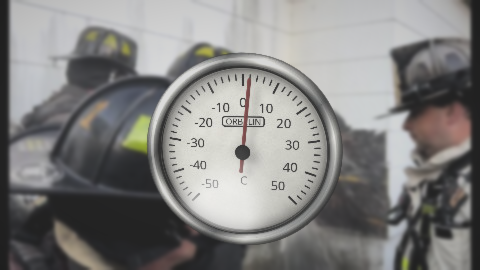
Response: value=2 unit=°C
